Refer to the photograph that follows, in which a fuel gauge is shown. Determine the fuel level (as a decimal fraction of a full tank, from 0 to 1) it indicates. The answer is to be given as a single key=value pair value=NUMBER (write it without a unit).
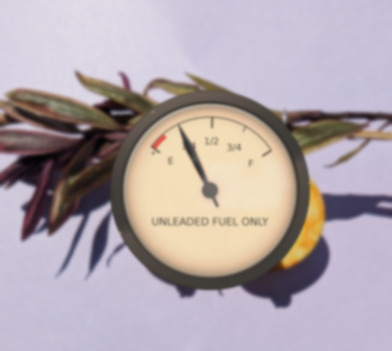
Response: value=0.25
